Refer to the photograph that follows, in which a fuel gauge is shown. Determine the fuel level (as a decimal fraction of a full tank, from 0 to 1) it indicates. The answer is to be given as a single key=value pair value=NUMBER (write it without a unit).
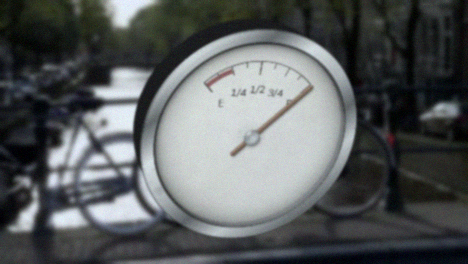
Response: value=1
